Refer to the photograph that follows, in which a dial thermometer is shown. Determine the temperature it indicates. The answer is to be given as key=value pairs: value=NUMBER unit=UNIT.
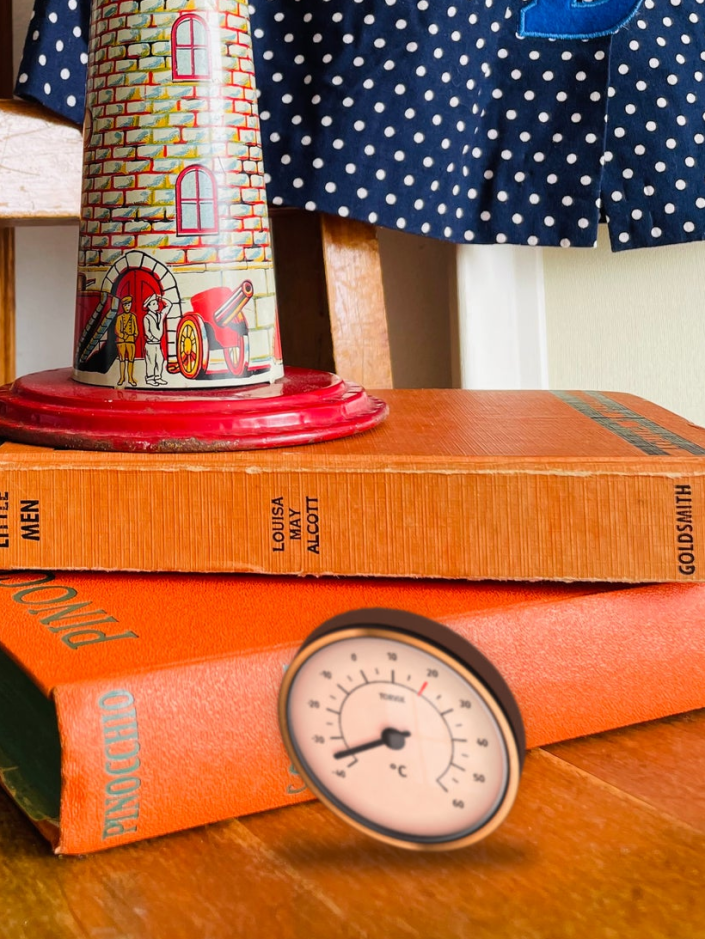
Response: value=-35 unit=°C
